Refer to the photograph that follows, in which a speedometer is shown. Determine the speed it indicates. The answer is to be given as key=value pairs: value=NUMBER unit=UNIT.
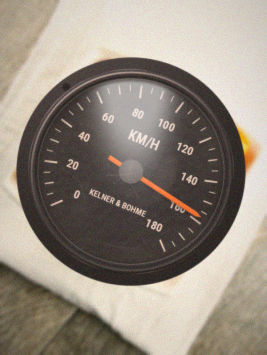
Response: value=157.5 unit=km/h
